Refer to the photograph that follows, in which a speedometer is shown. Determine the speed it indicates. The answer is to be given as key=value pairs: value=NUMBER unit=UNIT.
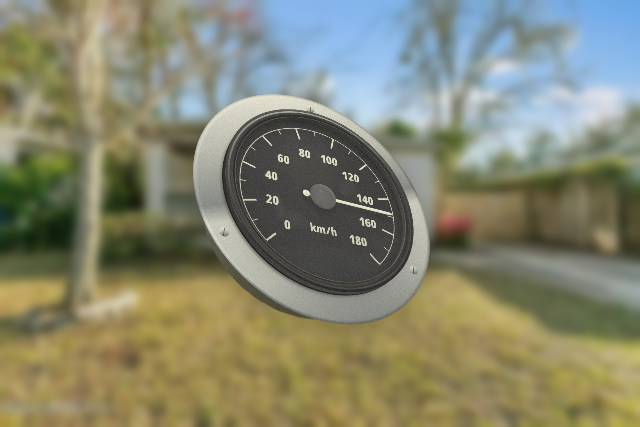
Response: value=150 unit=km/h
